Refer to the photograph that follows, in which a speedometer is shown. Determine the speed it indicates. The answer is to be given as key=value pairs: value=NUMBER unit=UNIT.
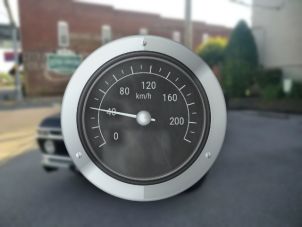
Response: value=40 unit=km/h
